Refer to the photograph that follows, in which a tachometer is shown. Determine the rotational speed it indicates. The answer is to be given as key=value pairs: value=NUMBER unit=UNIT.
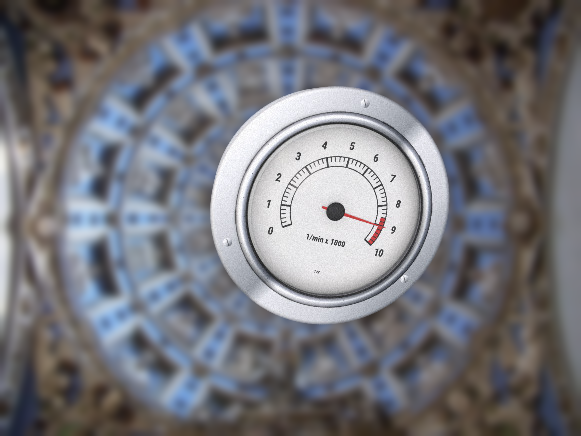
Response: value=9000 unit=rpm
